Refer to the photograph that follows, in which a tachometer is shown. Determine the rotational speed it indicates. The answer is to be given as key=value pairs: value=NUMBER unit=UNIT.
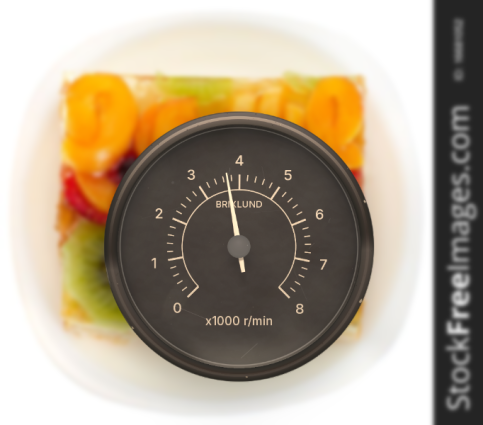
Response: value=3700 unit=rpm
